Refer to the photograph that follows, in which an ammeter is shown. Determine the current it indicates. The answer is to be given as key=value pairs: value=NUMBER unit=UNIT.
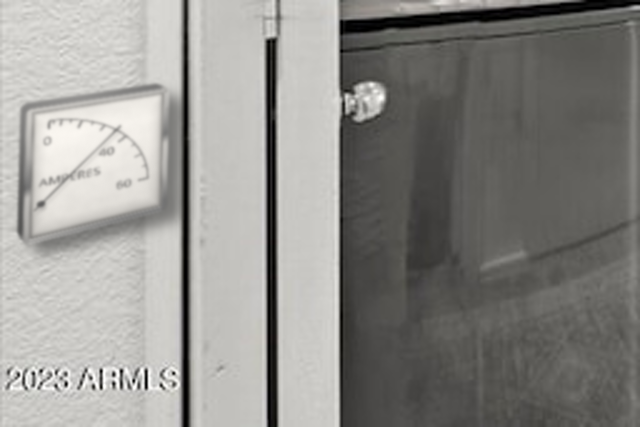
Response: value=35 unit=A
